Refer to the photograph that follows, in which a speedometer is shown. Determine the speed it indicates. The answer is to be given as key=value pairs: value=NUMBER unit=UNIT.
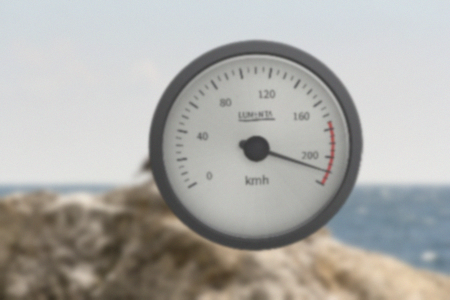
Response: value=210 unit=km/h
